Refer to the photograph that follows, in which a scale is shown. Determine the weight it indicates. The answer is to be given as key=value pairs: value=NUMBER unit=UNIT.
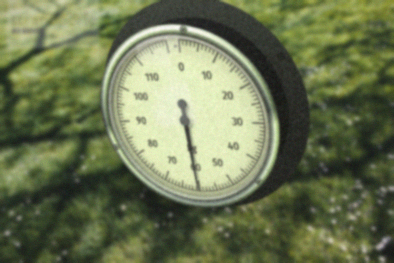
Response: value=60 unit=kg
